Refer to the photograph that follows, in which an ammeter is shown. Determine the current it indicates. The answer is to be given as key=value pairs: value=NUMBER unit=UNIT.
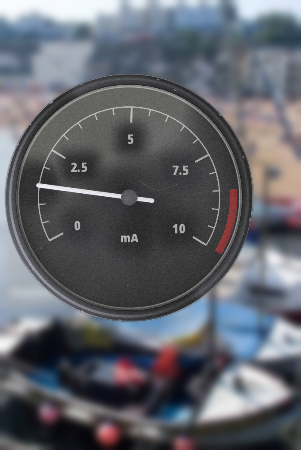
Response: value=1.5 unit=mA
